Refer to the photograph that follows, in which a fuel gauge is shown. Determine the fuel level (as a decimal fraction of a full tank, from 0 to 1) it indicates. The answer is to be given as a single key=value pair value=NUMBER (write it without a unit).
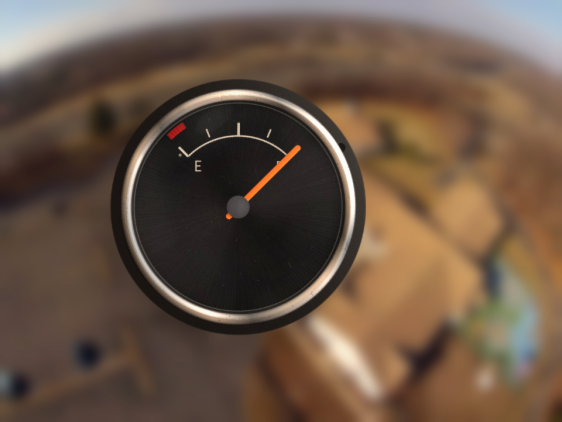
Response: value=1
